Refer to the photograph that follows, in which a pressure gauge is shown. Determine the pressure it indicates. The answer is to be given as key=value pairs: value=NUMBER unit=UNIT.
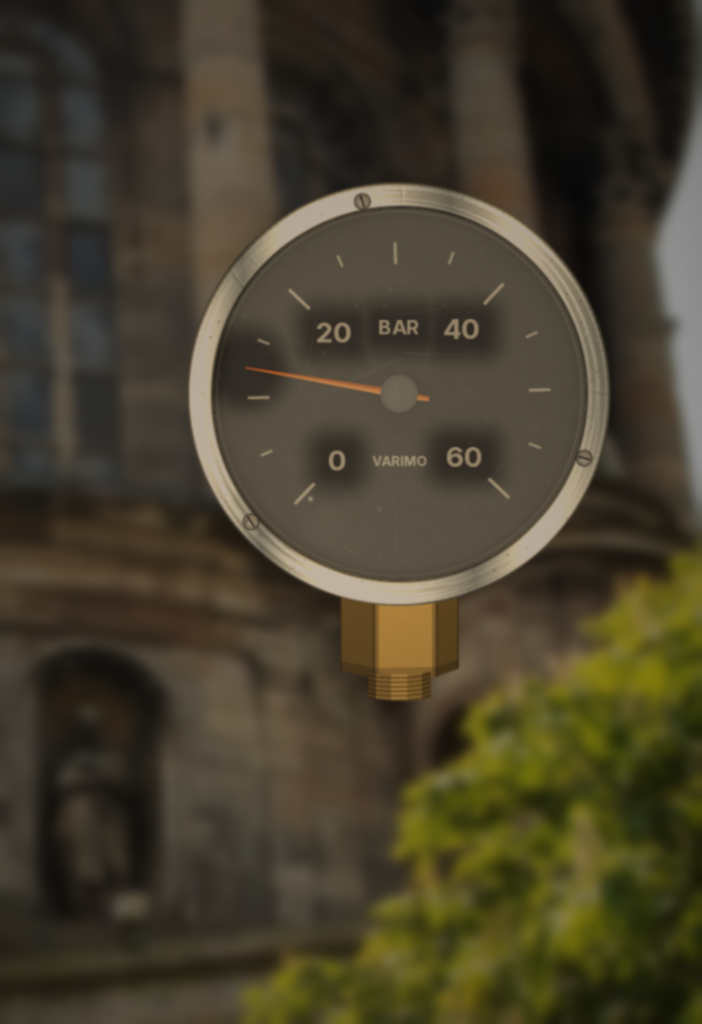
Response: value=12.5 unit=bar
